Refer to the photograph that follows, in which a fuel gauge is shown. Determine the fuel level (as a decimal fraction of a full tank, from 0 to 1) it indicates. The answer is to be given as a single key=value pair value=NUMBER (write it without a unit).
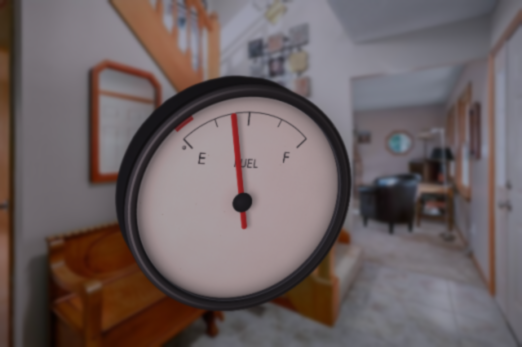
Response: value=0.375
